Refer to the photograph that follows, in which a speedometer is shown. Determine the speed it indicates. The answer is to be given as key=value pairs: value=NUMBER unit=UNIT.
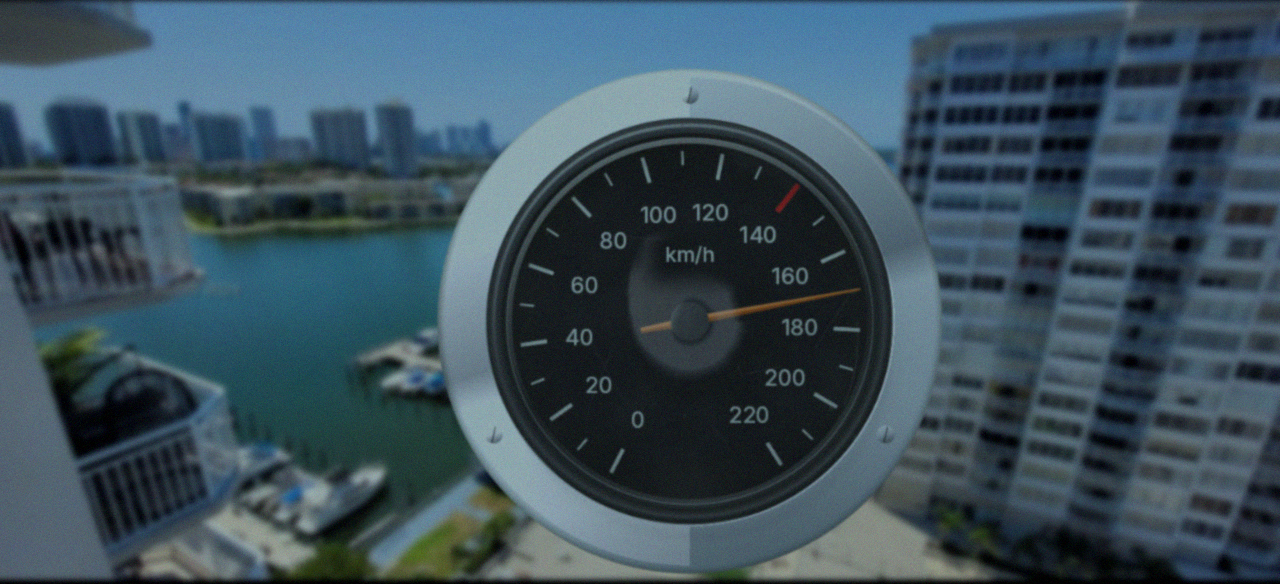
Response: value=170 unit=km/h
